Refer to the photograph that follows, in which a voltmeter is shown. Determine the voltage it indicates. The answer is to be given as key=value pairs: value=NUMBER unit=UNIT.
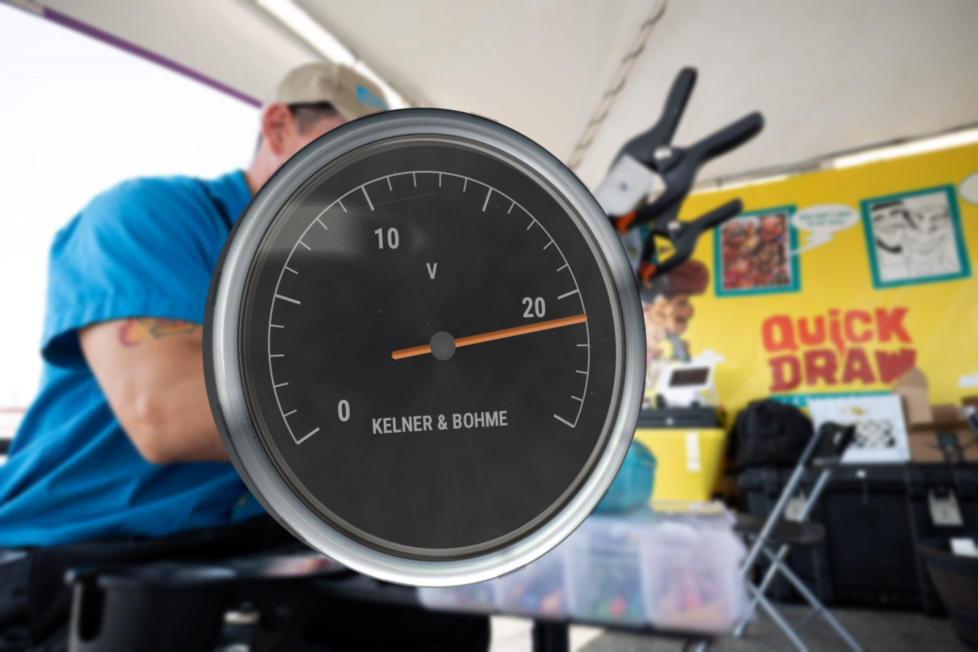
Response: value=21 unit=V
